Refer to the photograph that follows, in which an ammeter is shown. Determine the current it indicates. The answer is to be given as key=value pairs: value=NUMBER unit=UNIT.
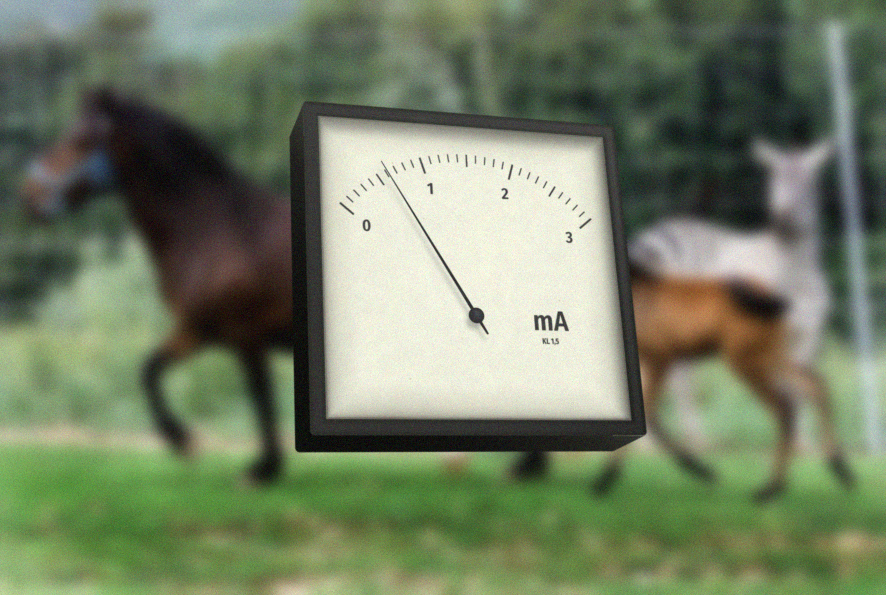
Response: value=0.6 unit=mA
